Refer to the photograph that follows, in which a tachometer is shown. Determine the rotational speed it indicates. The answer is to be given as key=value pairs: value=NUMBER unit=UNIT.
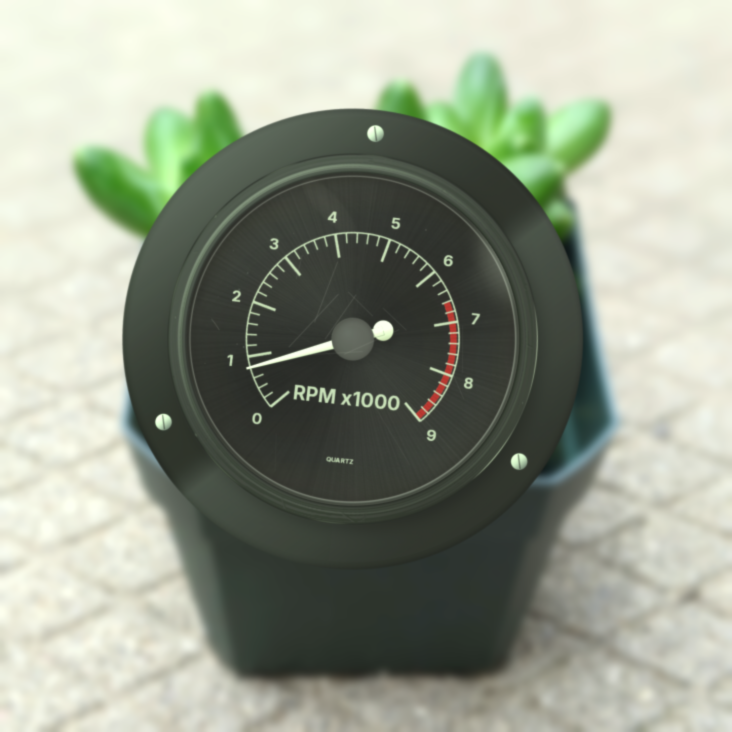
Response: value=800 unit=rpm
